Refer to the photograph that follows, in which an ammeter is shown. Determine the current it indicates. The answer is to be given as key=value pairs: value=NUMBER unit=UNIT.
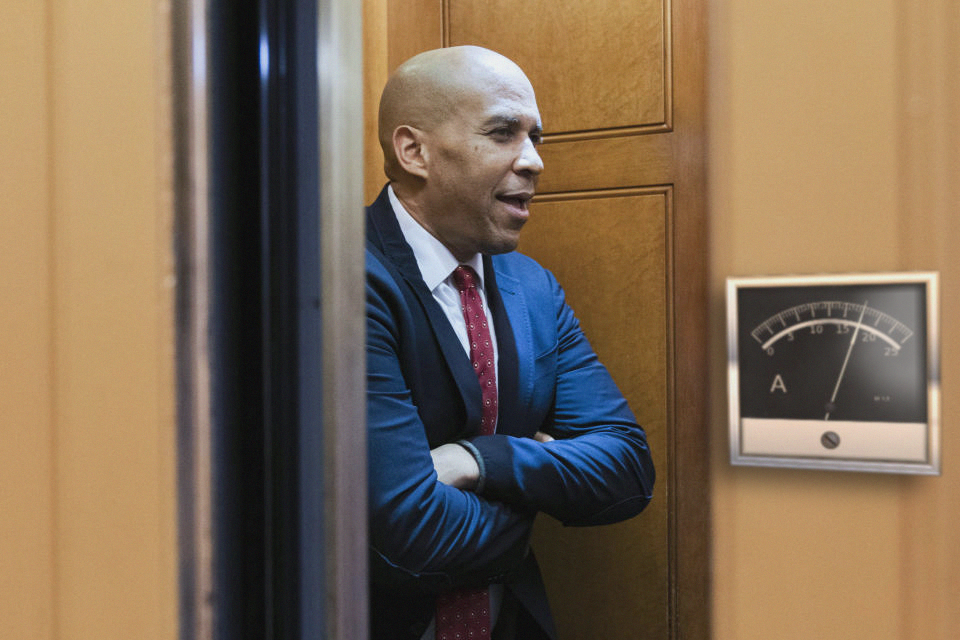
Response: value=17.5 unit=A
